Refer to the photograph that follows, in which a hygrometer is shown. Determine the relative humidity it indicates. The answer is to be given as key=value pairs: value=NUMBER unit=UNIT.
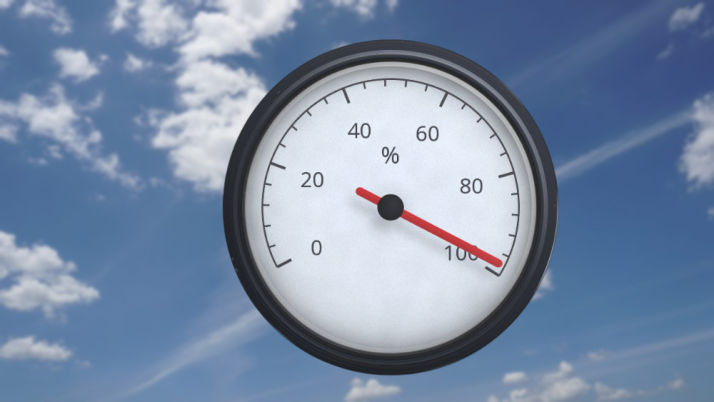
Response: value=98 unit=%
